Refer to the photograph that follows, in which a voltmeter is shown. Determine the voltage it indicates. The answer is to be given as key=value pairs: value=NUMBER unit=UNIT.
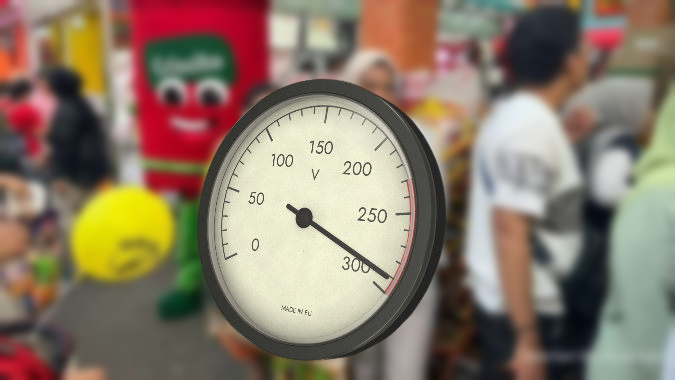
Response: value=290 unit=V
